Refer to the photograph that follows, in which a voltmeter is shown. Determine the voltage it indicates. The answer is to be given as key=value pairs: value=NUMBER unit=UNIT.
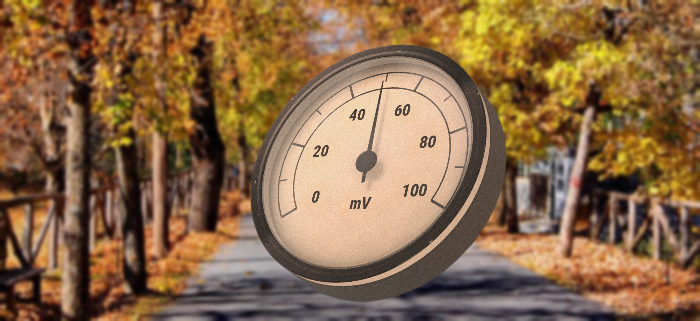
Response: value=50 unit=mV
